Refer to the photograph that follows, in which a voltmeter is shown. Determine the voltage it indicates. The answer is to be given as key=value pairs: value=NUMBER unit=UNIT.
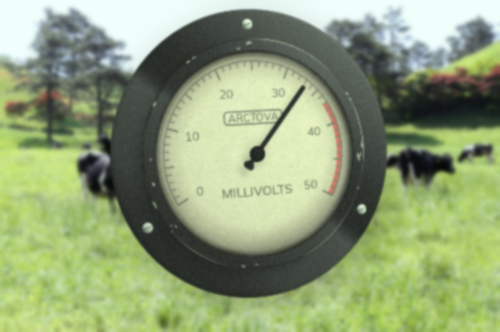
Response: value=33 unit=mV
